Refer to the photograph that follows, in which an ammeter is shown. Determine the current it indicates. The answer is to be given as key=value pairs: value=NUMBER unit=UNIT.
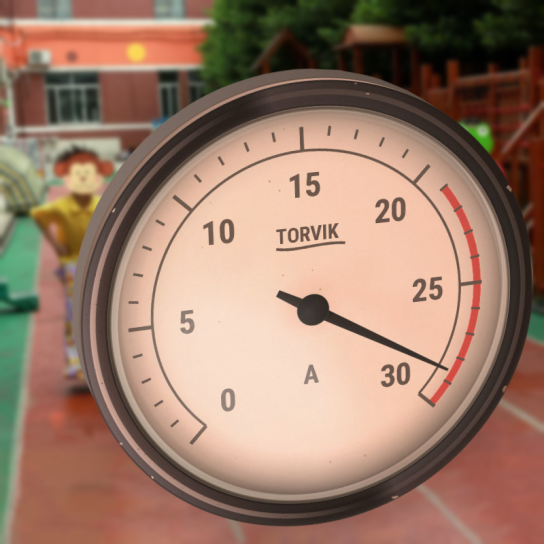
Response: value=28.5 unit=A
